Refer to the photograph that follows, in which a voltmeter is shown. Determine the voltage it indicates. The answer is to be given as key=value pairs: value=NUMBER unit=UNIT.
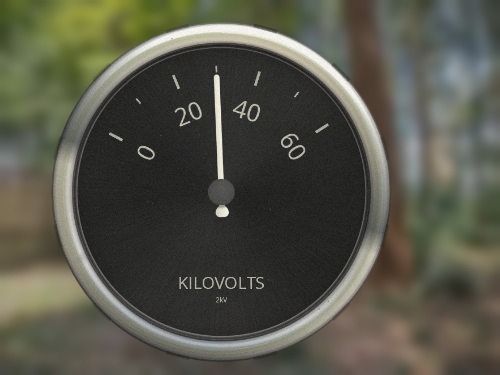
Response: value=30 unit=kV
